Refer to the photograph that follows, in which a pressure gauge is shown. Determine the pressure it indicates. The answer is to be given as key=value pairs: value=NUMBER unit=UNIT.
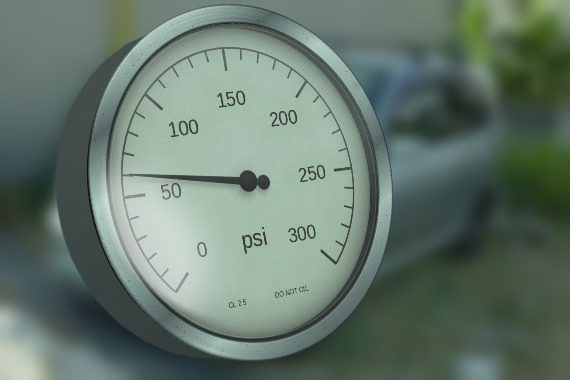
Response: value=60 unit=psi
